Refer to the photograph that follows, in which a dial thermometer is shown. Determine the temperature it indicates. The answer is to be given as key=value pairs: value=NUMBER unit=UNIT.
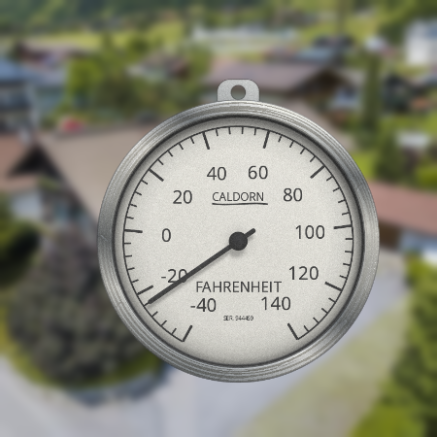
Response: value=-24 unit=°F
